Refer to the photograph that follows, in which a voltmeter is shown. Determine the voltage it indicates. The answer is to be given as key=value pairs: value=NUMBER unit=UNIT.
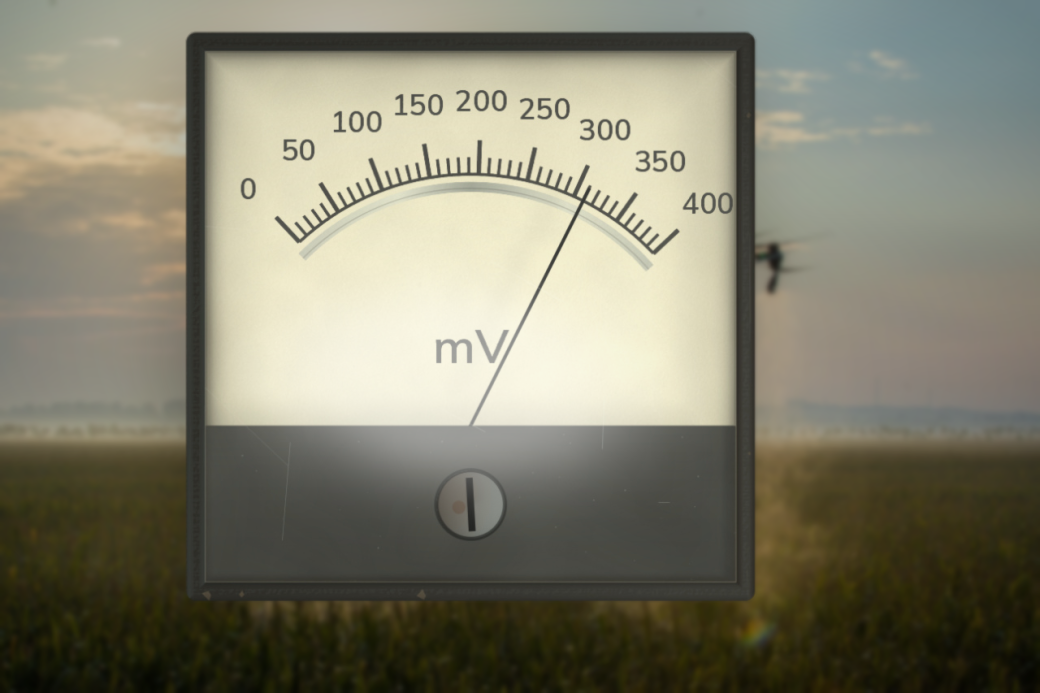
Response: value=310 unit=mV
